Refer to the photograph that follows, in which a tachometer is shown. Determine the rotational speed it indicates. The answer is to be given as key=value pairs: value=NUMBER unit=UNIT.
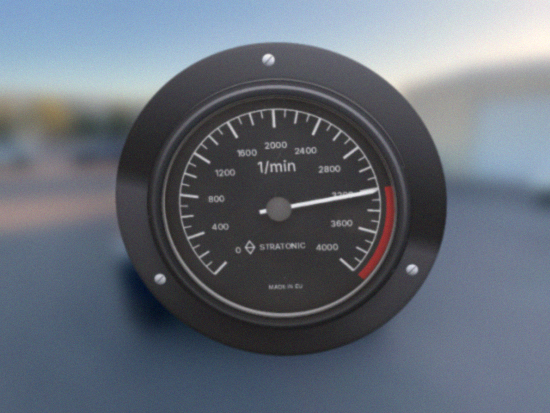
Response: value=3200 unit=rpm
